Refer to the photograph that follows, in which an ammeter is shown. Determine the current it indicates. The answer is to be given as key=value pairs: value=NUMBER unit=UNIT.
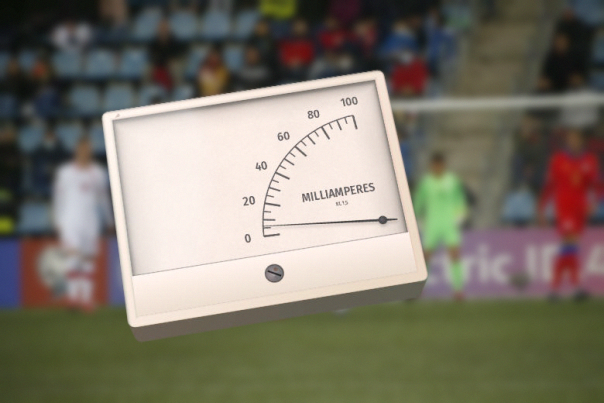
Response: value=5 unit=mA
